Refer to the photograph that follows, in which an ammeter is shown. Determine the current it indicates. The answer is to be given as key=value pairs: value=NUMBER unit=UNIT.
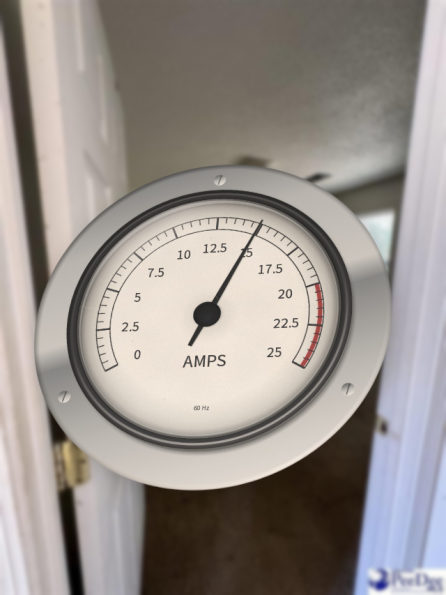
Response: value=15 unit=A
